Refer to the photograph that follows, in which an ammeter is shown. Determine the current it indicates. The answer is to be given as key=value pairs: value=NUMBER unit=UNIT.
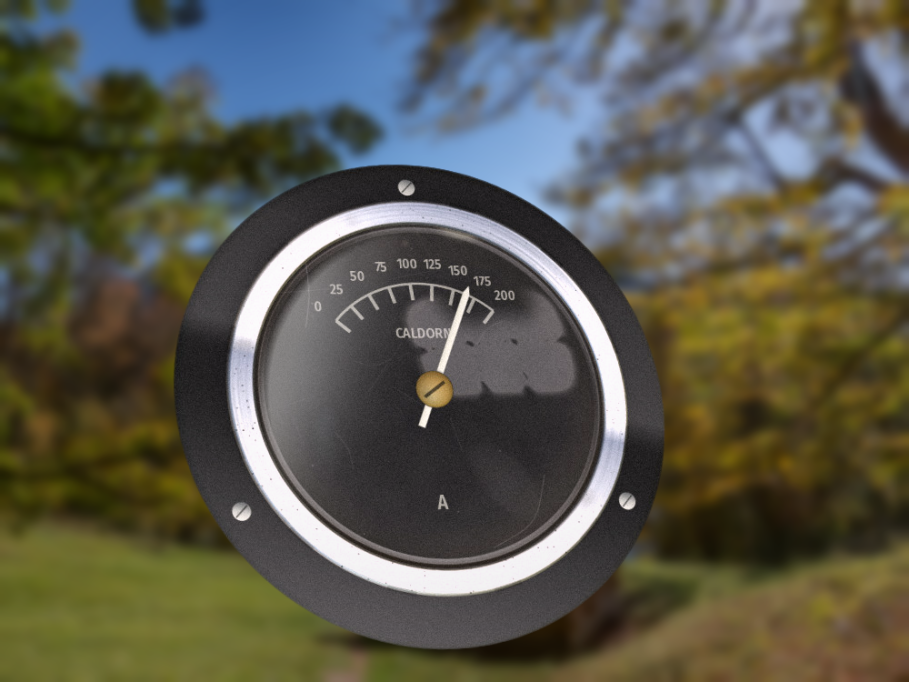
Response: value=162.5 unit=A
